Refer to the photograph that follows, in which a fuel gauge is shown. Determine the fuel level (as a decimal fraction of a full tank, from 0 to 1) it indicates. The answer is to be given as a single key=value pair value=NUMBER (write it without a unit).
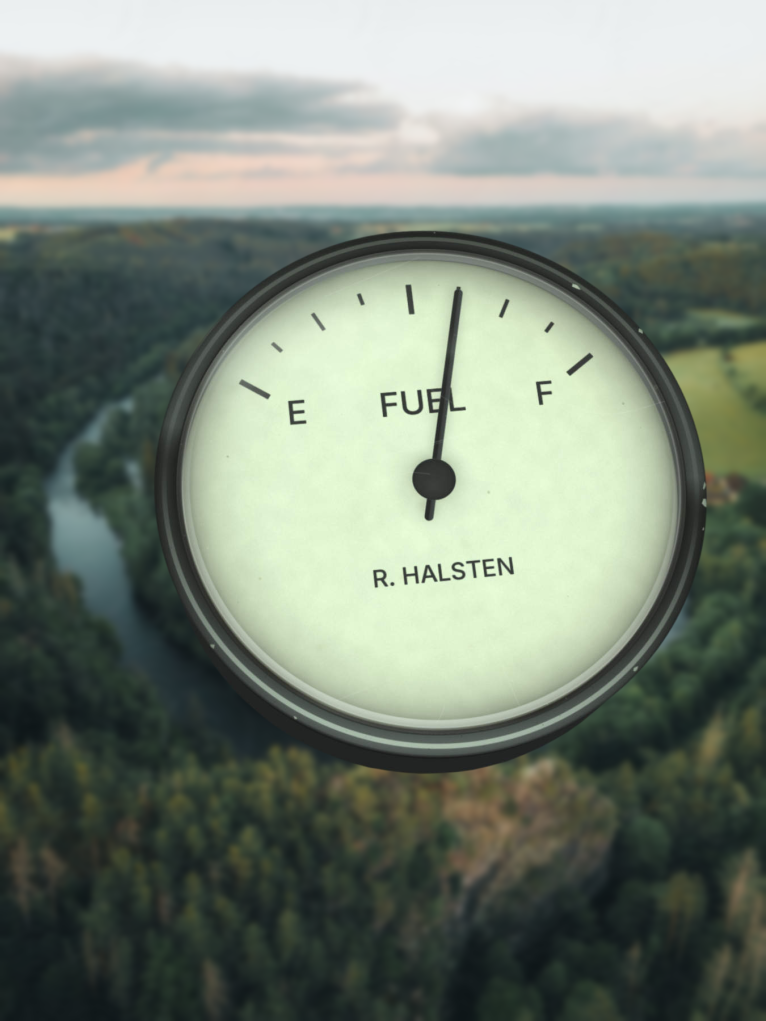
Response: value=0.625
